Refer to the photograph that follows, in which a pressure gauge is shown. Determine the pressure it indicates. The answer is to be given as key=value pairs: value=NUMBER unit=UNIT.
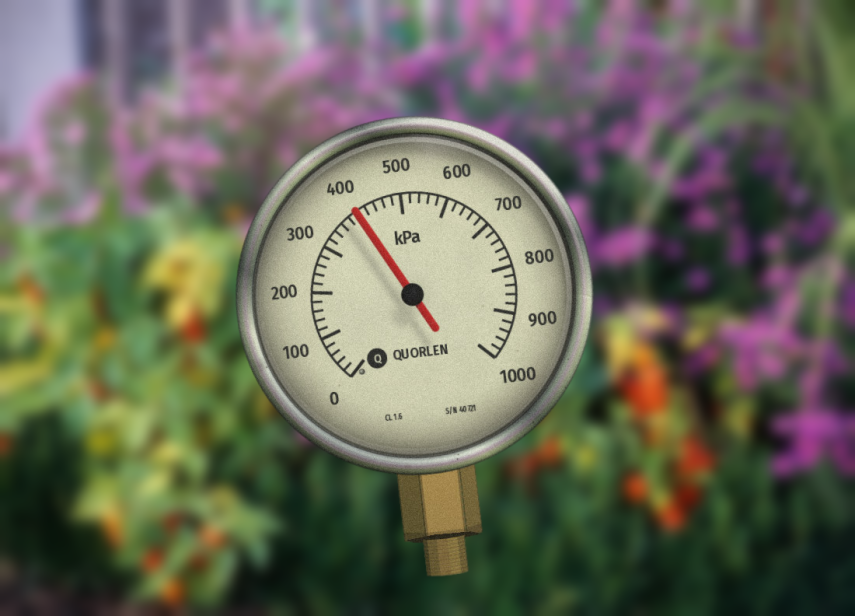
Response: value=400 unit=kPa
